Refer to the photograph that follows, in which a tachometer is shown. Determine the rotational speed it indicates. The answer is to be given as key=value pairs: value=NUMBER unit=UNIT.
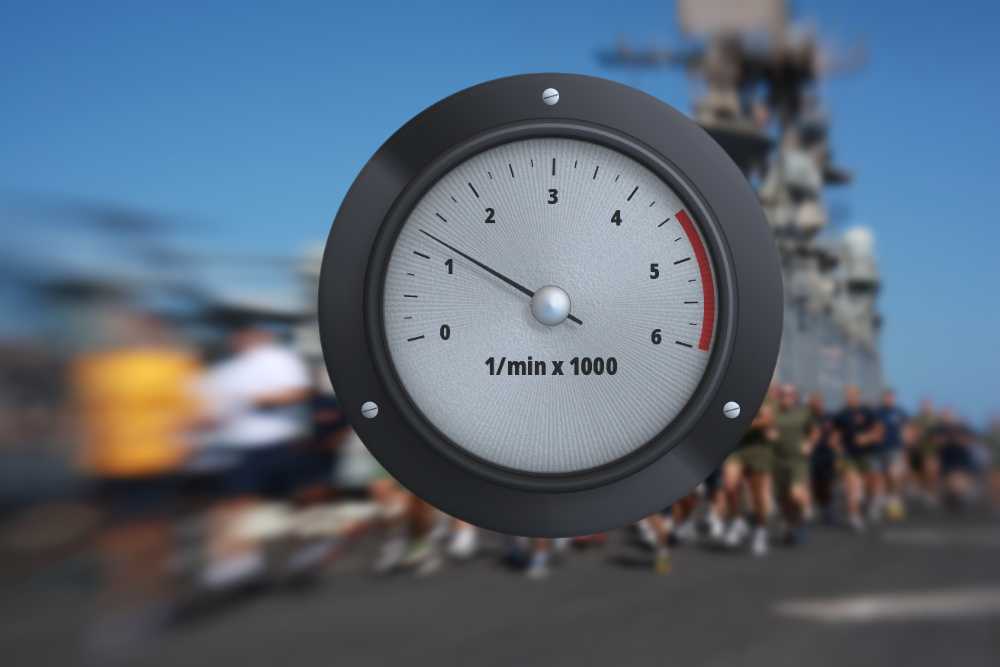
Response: value=1250 unit=rpm
